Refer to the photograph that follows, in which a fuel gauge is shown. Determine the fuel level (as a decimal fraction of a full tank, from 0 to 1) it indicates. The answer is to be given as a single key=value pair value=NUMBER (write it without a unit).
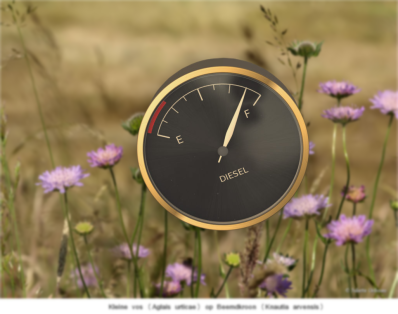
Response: value=0.875
